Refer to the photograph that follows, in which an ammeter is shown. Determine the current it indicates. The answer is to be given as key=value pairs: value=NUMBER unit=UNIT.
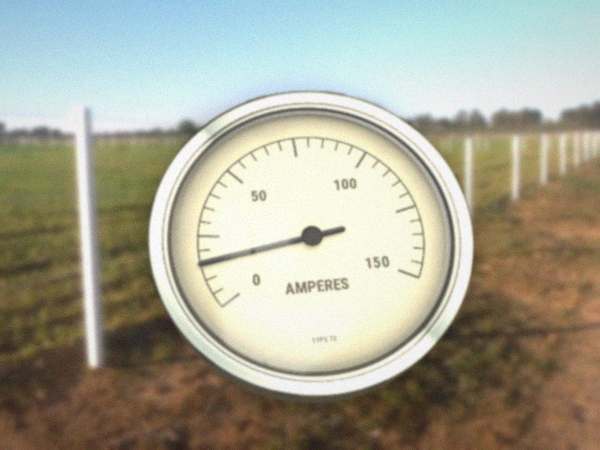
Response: value=15 unit=A
